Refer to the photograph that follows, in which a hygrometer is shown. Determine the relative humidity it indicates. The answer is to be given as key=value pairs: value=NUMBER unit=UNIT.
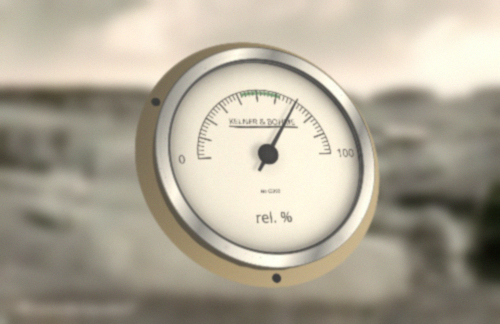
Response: value=70 unit=%
